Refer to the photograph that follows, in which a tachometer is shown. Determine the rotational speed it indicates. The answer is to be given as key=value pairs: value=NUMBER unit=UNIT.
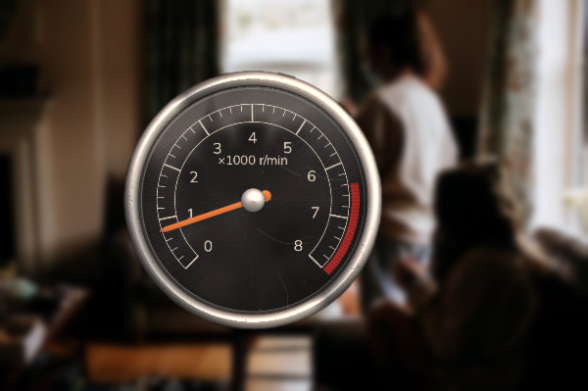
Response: value=800 unit=rpm
